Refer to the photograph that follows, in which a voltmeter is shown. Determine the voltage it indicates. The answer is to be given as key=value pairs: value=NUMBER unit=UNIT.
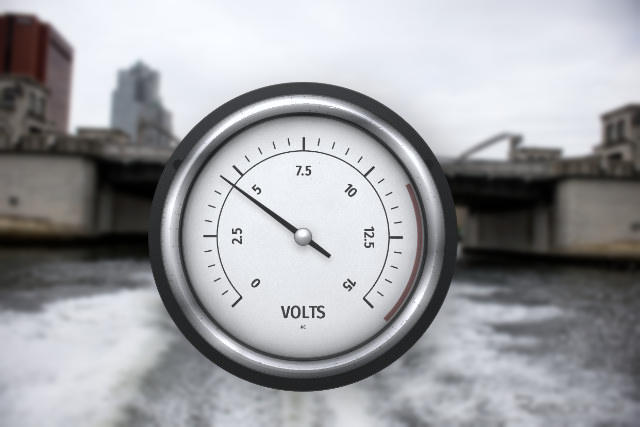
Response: value=4.5 unit=V
